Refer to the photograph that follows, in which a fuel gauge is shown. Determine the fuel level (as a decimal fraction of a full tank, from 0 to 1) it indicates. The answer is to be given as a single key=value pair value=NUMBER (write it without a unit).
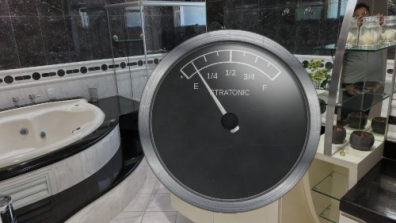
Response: value=0.125
